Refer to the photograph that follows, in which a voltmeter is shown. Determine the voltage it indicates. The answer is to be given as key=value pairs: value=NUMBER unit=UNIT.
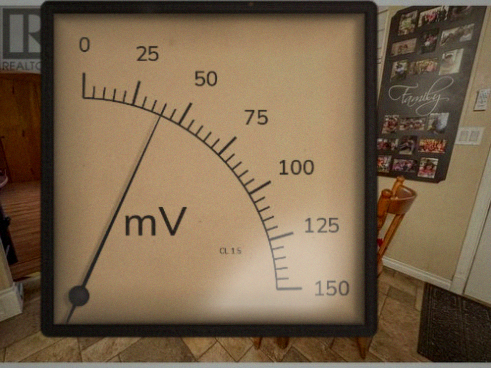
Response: value=40 unit=mV
